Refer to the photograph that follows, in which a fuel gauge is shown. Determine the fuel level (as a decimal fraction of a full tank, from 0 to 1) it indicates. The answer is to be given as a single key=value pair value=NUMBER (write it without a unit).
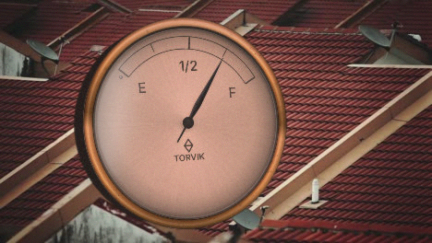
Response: value=0.75
